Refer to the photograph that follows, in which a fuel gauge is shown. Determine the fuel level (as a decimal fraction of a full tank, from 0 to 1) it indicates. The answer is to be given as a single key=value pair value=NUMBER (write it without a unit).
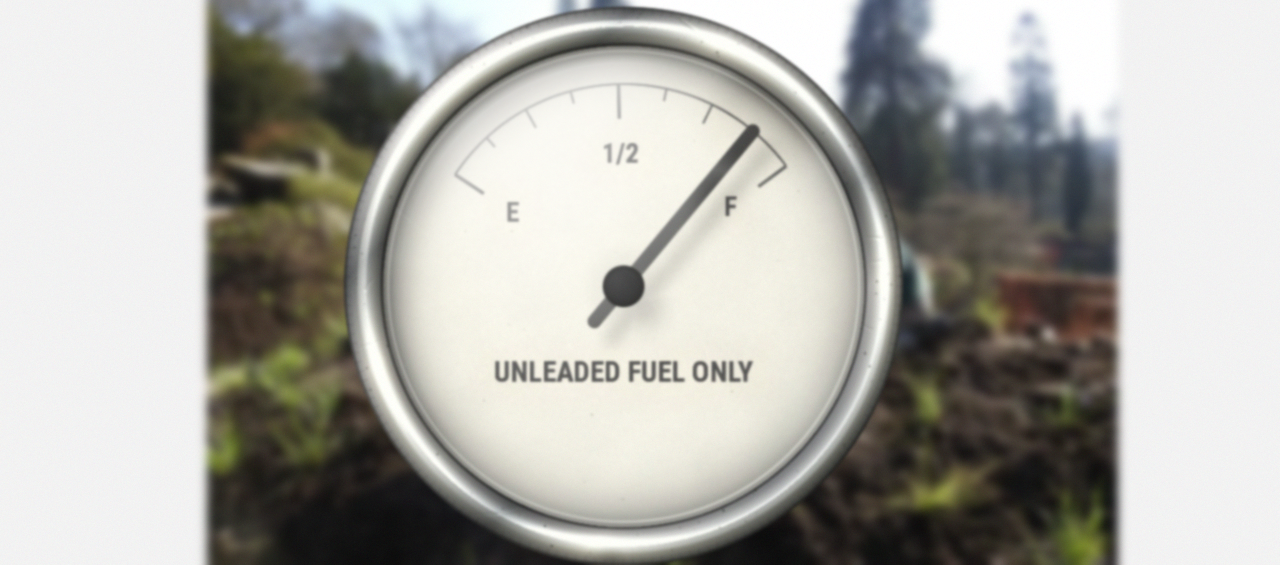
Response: value=0.875
